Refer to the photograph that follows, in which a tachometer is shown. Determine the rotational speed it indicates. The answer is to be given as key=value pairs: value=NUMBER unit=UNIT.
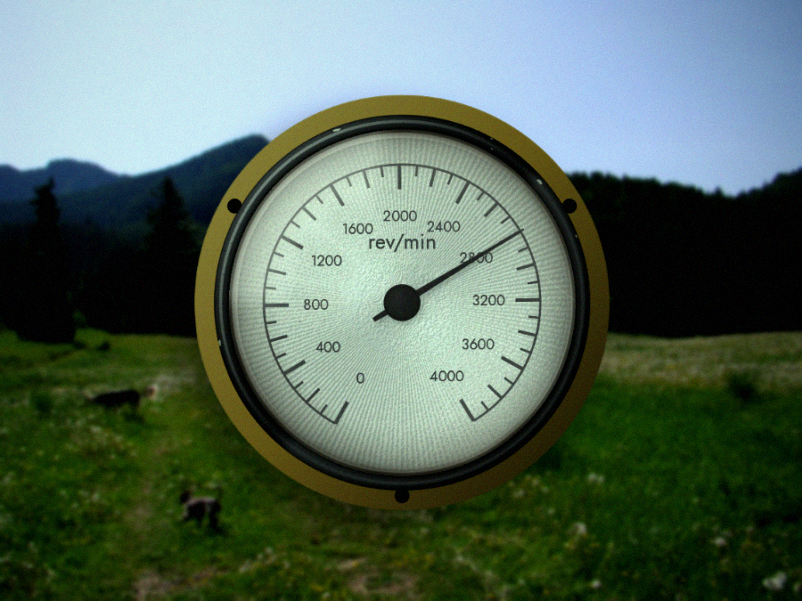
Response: value=2800 unit=rpm
